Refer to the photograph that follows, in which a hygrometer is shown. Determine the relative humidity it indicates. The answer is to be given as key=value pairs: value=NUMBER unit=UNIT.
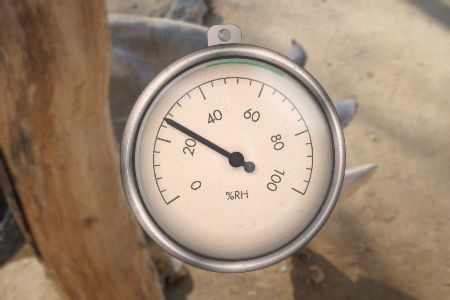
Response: value=26 unit=%
